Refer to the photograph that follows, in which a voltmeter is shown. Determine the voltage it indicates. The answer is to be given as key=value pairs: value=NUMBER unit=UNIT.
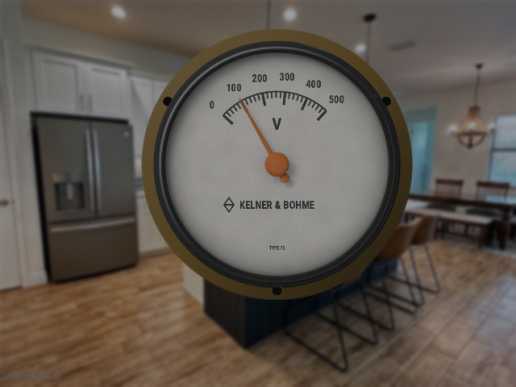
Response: value=100 unit=V
